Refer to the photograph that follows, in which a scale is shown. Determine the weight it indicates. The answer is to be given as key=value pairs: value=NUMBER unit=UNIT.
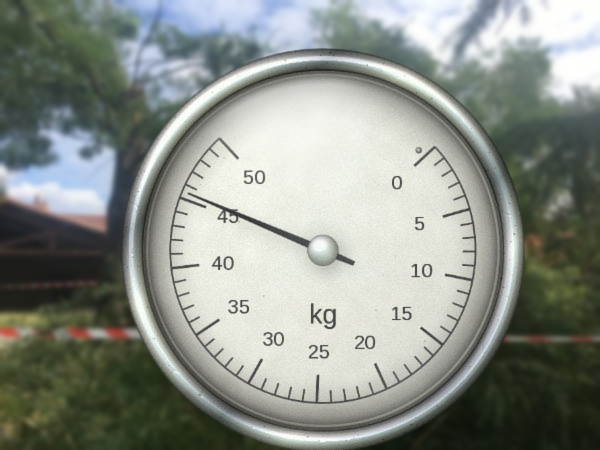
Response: value=45.5 unit=kg
